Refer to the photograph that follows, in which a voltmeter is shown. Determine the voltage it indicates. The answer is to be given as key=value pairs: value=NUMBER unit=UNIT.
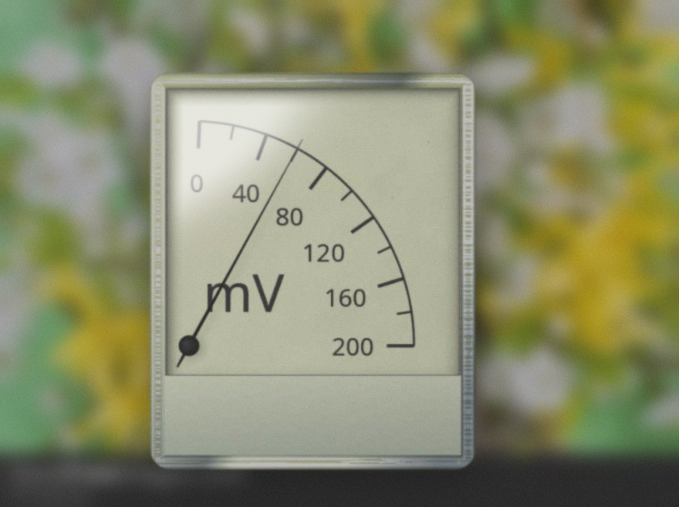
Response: value=60 unit=mV
